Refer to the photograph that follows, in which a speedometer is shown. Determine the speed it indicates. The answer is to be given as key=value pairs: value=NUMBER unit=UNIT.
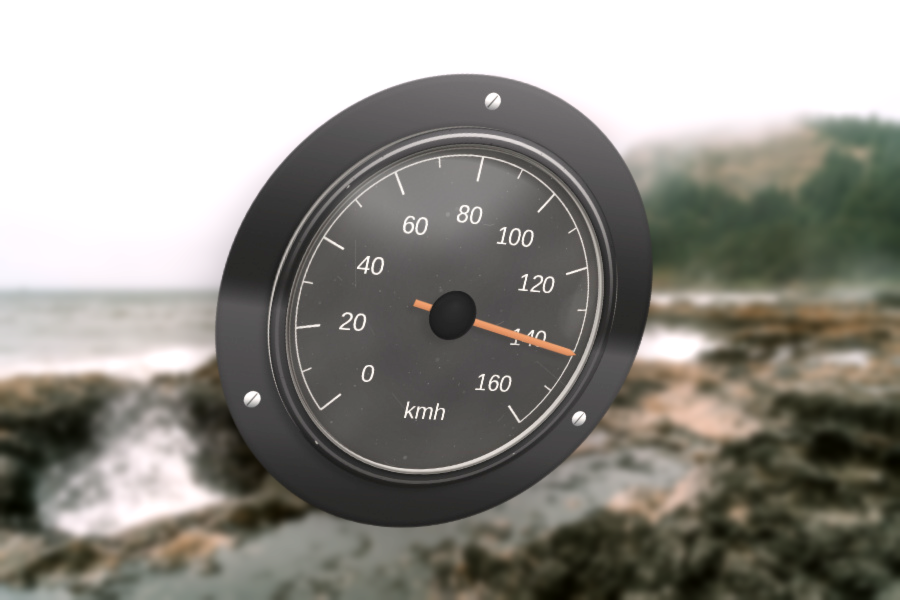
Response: value=140 unit=km/h
